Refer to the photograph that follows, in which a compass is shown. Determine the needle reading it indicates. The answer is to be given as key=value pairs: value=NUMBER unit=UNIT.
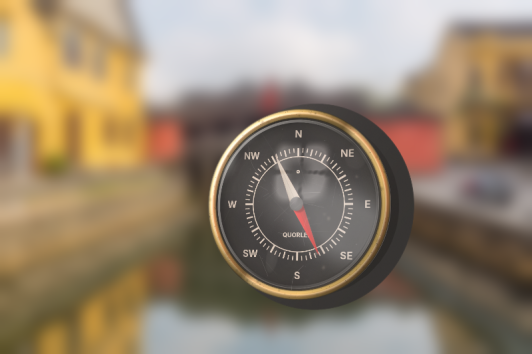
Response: value=155 unit=°
